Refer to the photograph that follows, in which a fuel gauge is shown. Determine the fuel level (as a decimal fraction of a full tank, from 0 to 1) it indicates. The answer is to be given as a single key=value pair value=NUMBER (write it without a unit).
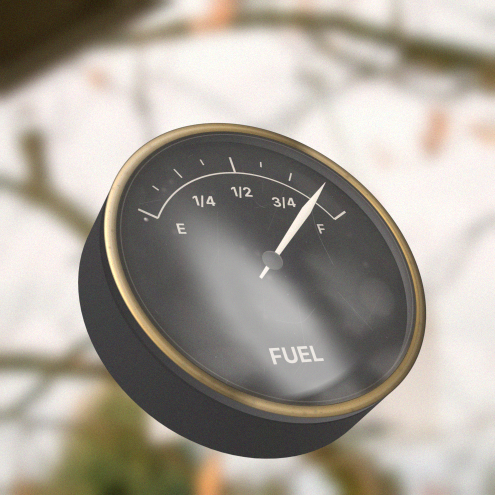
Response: value=0.875
